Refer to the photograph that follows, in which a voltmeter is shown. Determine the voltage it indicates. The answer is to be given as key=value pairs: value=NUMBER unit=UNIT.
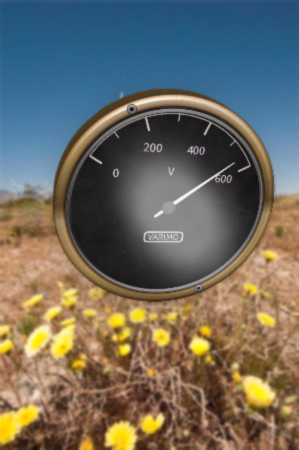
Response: value=550 unit=V
